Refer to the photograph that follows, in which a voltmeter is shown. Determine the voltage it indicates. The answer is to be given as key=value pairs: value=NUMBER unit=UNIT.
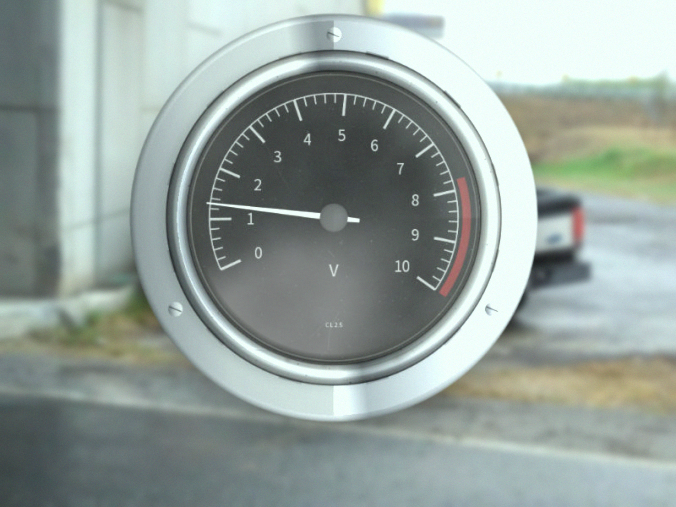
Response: value=1.3 unit=V
